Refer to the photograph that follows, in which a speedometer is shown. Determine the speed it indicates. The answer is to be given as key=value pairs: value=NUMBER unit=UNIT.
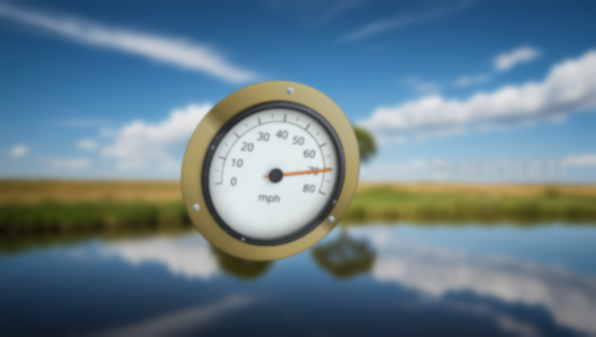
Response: value=70 unit=mph
